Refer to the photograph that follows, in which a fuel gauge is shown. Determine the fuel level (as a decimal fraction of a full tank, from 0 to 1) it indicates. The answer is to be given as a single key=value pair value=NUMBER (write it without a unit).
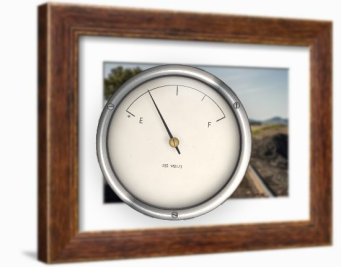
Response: value=0.25
